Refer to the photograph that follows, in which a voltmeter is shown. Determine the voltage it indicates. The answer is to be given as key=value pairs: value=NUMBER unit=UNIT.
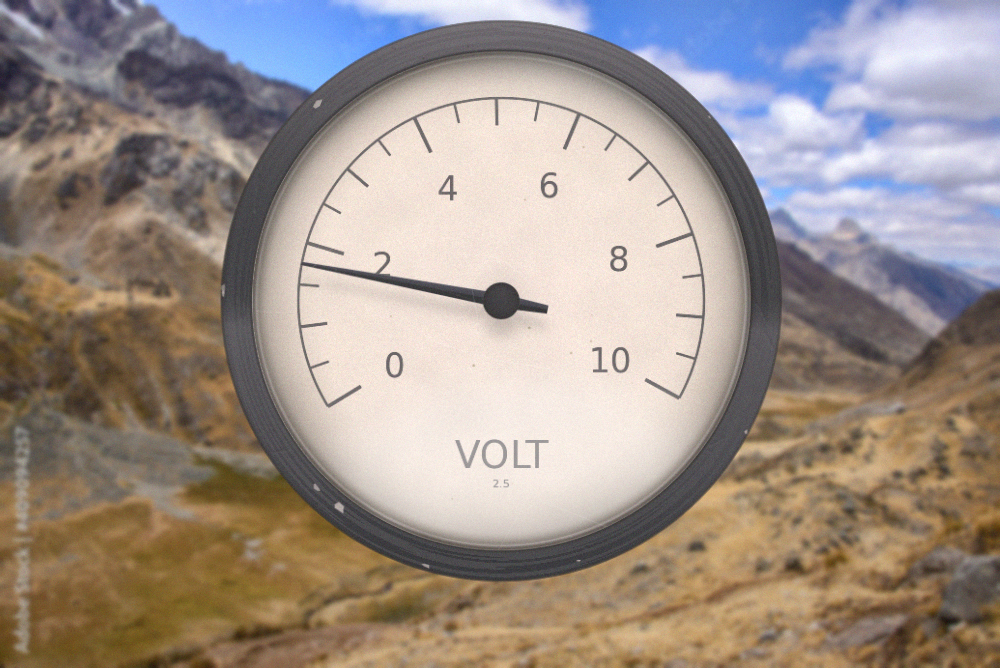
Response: value=1.75 unit=V
